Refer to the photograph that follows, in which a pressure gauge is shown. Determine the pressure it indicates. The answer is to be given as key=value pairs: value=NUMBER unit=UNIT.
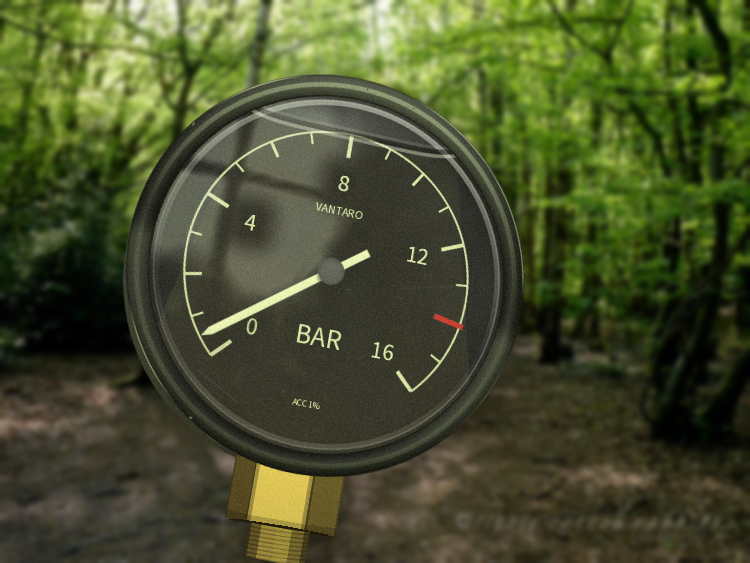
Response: value=0.5 unit=bar
